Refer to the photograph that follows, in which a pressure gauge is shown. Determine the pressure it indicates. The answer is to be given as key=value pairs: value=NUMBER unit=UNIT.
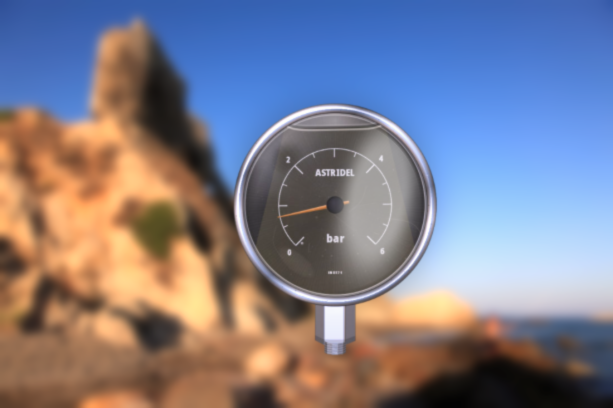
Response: value=0.75 unit=bar
